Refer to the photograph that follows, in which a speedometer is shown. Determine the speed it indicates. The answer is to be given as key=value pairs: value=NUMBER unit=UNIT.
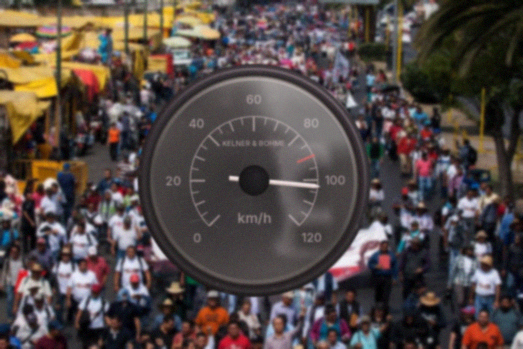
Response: value=102.5 unit=km/h
